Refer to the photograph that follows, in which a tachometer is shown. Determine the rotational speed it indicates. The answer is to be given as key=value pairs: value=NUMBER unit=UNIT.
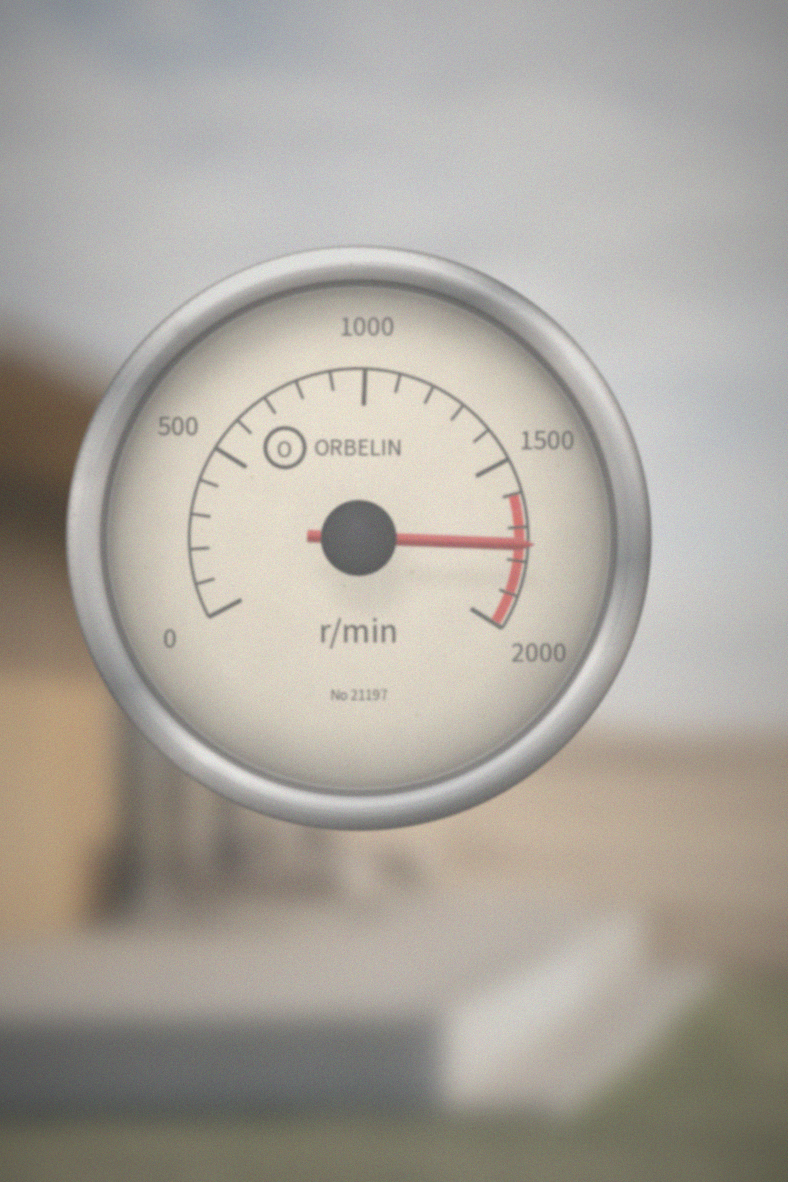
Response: value=1750 unit=rpm
